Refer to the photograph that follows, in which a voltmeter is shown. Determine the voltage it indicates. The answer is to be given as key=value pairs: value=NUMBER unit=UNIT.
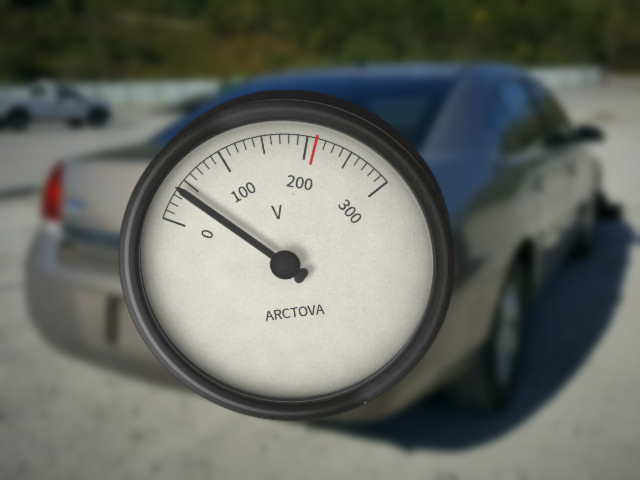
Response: value=40 unit=V
